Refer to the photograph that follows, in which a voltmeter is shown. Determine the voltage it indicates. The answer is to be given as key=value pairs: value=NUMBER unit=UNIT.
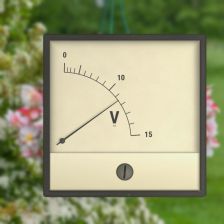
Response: value=11.5 unit=V
